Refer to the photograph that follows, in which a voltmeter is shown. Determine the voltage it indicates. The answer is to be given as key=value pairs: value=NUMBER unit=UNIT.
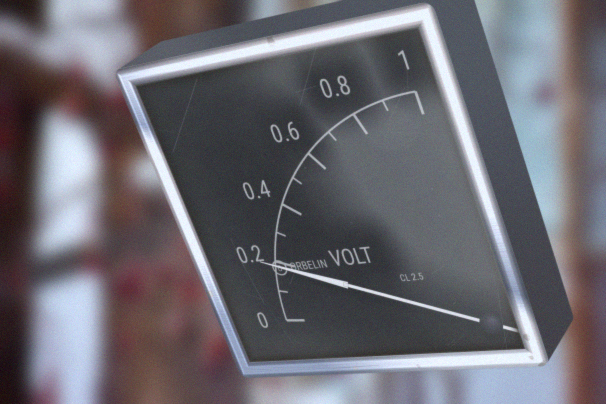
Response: value=0.2 unit=V
